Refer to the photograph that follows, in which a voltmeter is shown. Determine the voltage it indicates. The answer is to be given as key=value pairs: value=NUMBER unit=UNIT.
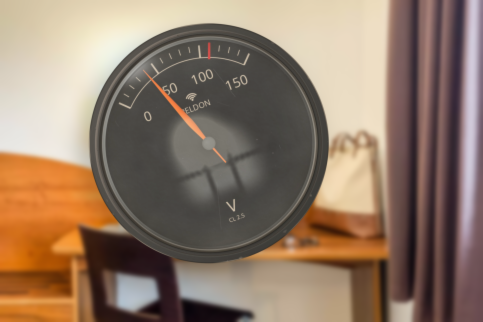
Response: value=40 unit=V
